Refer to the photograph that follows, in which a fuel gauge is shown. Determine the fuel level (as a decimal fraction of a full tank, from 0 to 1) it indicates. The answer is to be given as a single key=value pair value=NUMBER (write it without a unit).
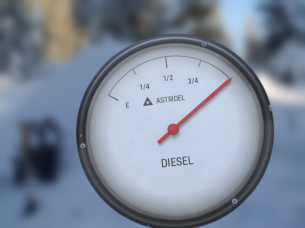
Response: value=1
